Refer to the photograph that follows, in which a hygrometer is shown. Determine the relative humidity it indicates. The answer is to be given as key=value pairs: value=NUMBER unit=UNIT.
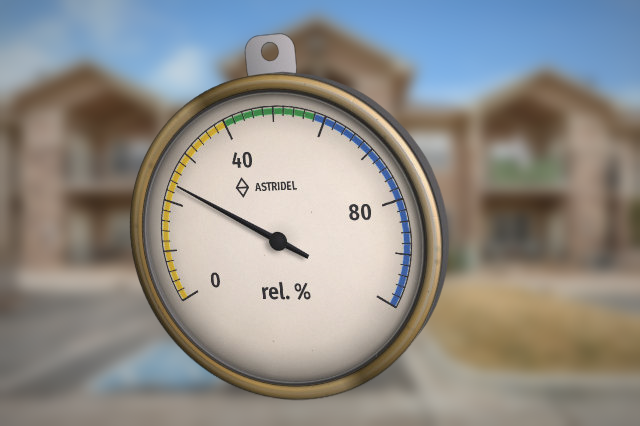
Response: value=24 unit=%
